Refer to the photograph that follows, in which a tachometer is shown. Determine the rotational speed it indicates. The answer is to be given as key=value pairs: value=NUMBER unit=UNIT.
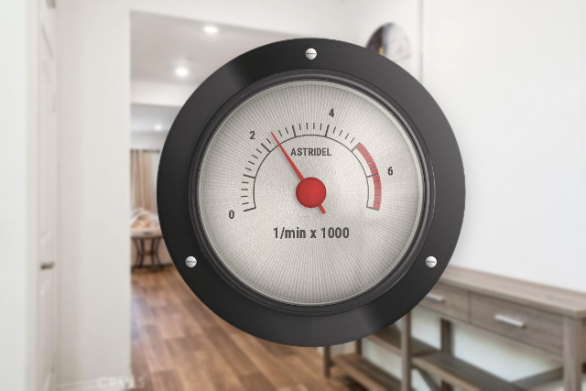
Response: value=2400 unit=rpm
